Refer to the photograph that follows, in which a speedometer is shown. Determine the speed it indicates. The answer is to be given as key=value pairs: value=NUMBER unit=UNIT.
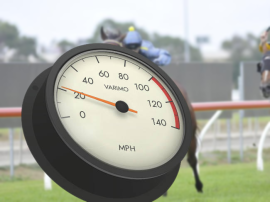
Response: value=20 unit=mph
